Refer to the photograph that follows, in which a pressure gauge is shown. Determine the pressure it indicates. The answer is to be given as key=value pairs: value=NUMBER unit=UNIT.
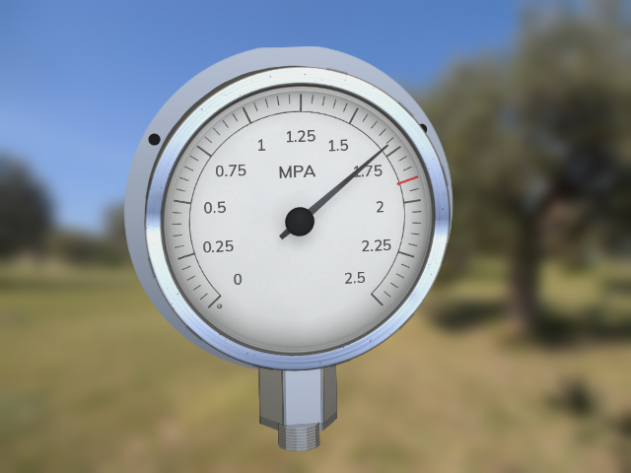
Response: value=1.7 unit=MPa
